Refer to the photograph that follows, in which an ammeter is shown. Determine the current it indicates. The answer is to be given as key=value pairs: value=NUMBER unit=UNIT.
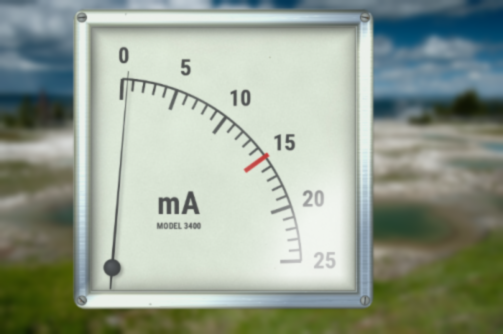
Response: value=0.5 unit=mA
